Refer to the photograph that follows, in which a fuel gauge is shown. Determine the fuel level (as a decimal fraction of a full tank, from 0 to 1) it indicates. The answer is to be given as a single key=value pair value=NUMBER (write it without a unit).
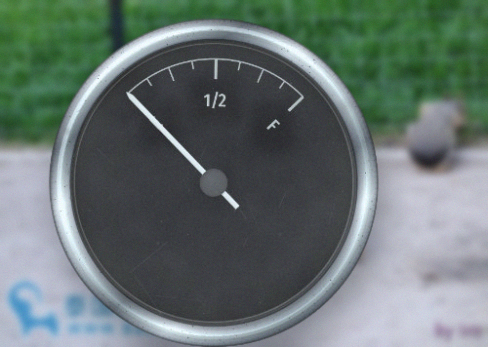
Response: value=0
